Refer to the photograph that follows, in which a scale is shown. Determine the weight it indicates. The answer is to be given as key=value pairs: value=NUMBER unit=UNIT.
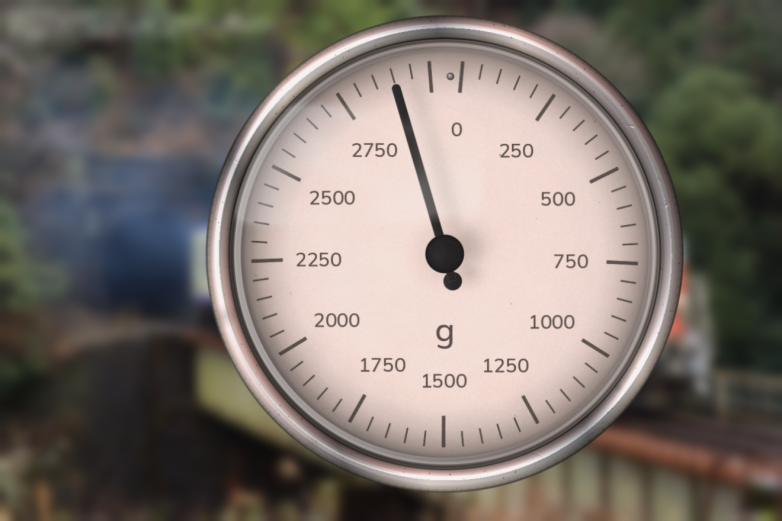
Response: value=2900 unit=g
